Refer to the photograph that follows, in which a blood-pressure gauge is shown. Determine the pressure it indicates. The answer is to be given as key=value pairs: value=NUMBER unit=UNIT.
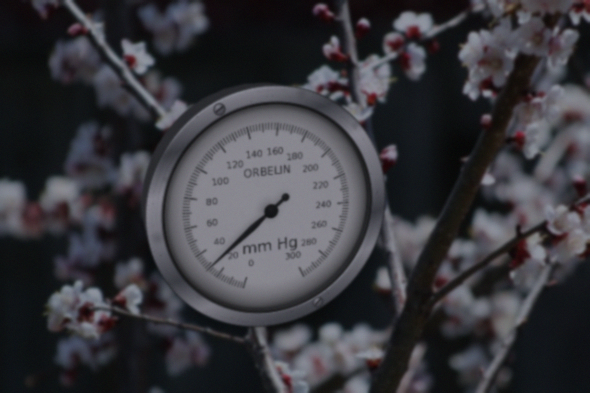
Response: value=30 unit=mmHg
